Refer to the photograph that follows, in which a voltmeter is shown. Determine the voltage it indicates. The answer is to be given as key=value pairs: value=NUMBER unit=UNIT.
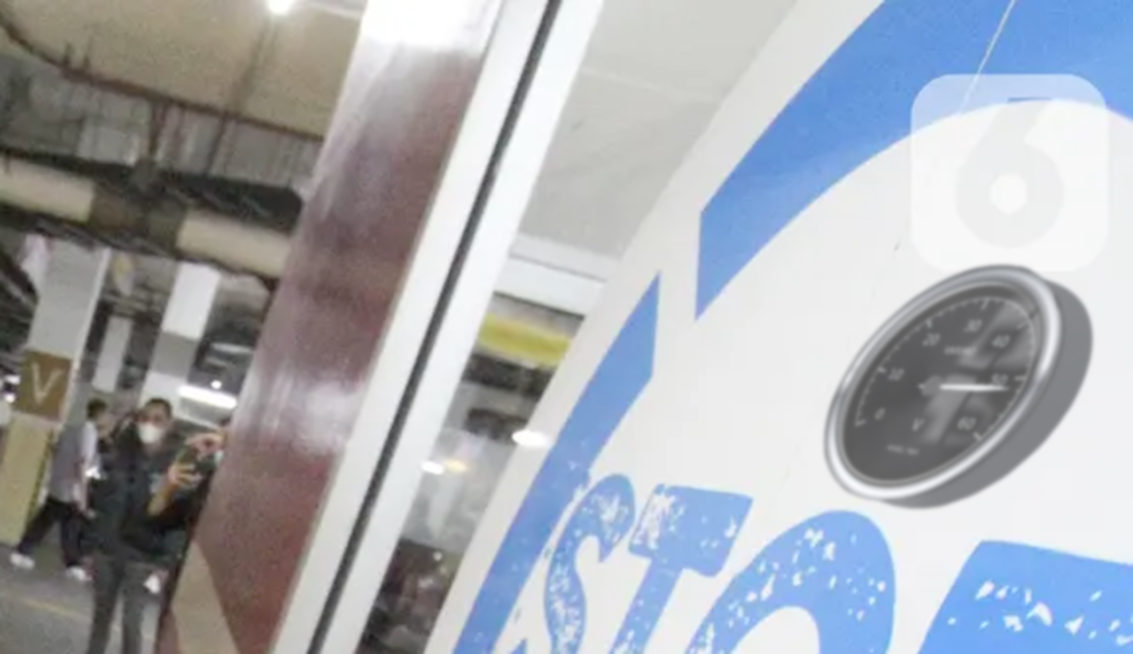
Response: value=52 unit=V
